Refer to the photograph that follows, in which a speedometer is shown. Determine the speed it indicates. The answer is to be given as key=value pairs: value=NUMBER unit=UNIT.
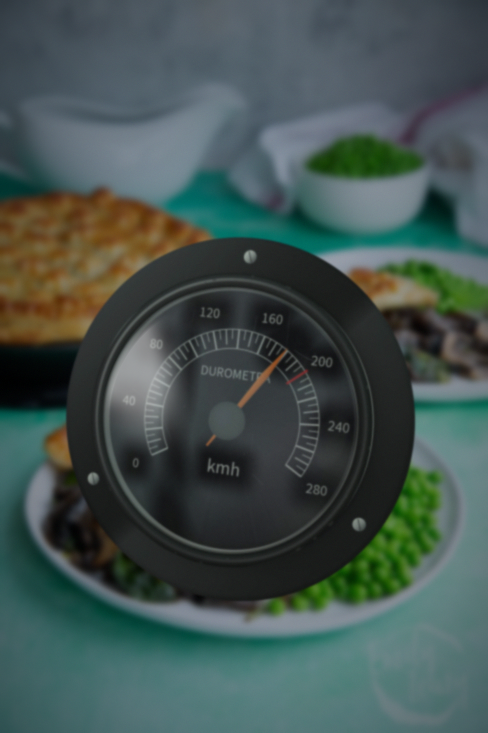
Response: value=180 unit=km/h
